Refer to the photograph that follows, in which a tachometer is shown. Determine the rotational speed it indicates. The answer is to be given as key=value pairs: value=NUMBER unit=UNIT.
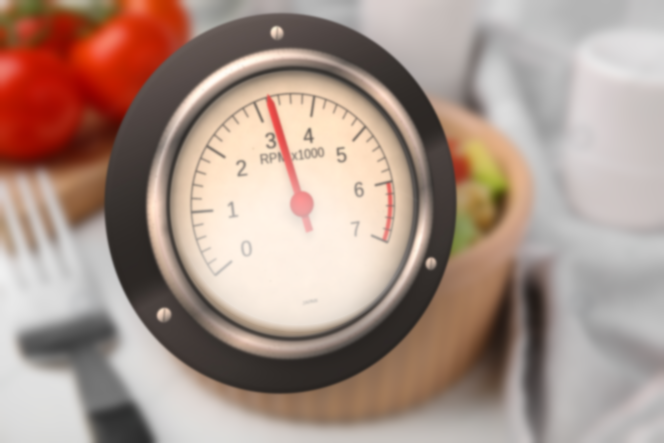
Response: value=3200 unit=rpm
